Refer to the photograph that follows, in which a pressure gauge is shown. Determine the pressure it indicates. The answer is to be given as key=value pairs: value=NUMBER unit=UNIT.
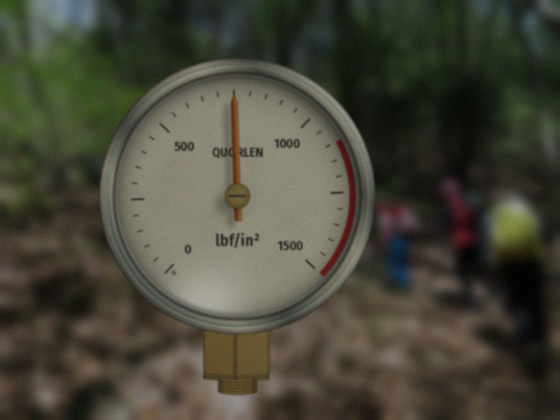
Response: value=750 unit=psi
